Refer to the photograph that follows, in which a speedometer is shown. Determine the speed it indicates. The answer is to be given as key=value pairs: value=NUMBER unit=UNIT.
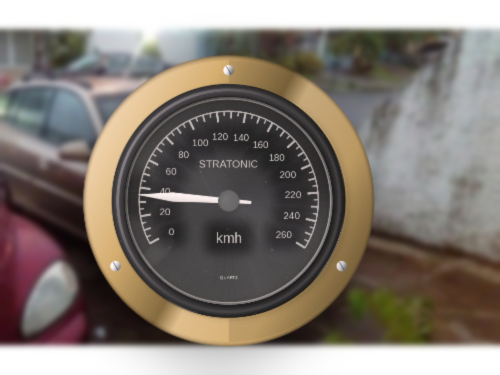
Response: value=35 unit=km/h
